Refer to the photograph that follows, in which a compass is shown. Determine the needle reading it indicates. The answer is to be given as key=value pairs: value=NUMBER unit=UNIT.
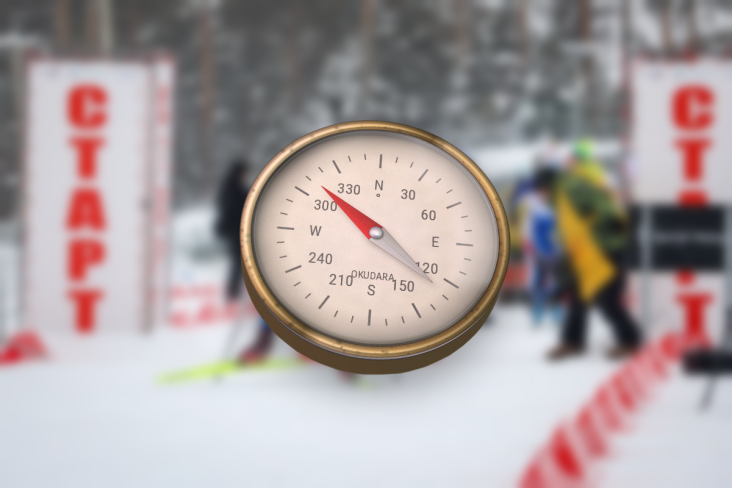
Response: value=310 unit=°
